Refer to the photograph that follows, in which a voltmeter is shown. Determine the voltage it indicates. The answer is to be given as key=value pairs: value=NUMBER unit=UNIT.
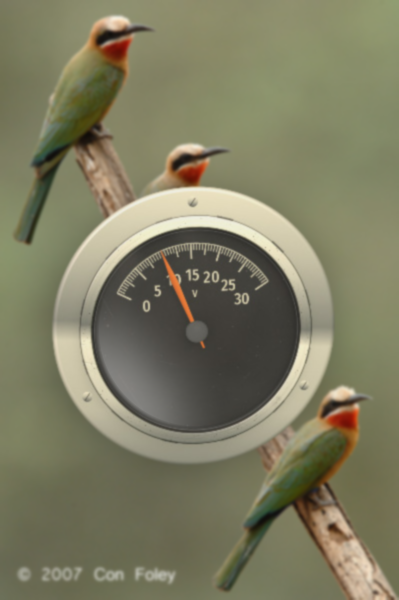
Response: value=10 unit=V
